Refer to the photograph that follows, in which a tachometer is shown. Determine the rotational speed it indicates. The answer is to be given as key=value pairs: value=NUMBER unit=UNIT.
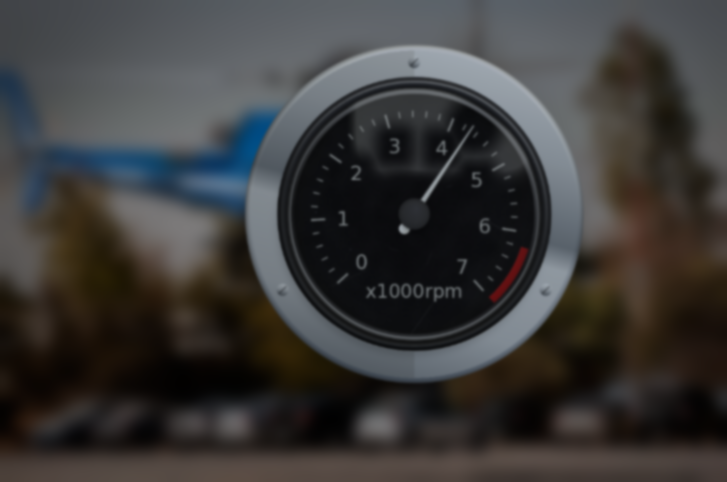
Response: value=4300 unit=rpm
